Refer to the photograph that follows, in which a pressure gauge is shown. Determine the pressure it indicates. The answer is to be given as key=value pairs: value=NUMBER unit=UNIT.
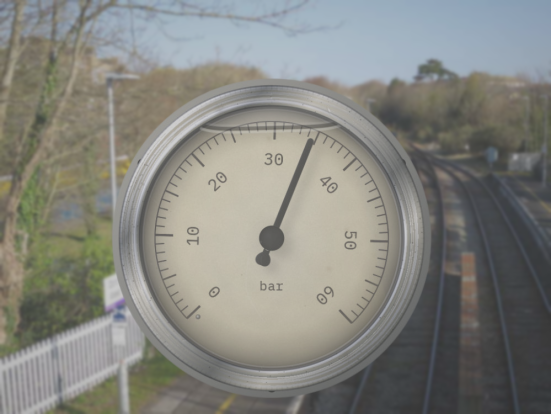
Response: value=34.5 unit=bar
